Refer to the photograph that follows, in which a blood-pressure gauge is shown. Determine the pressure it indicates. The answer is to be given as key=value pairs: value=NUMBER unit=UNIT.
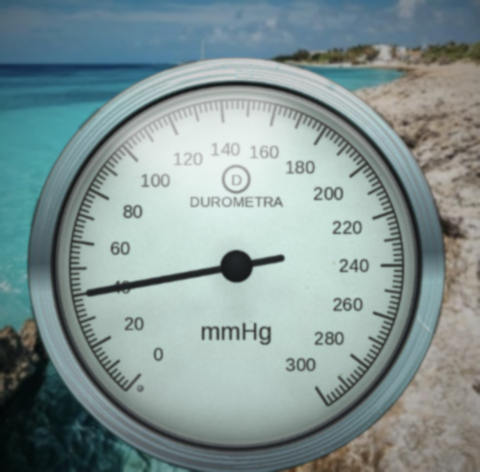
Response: value=40 unit=mmHg
